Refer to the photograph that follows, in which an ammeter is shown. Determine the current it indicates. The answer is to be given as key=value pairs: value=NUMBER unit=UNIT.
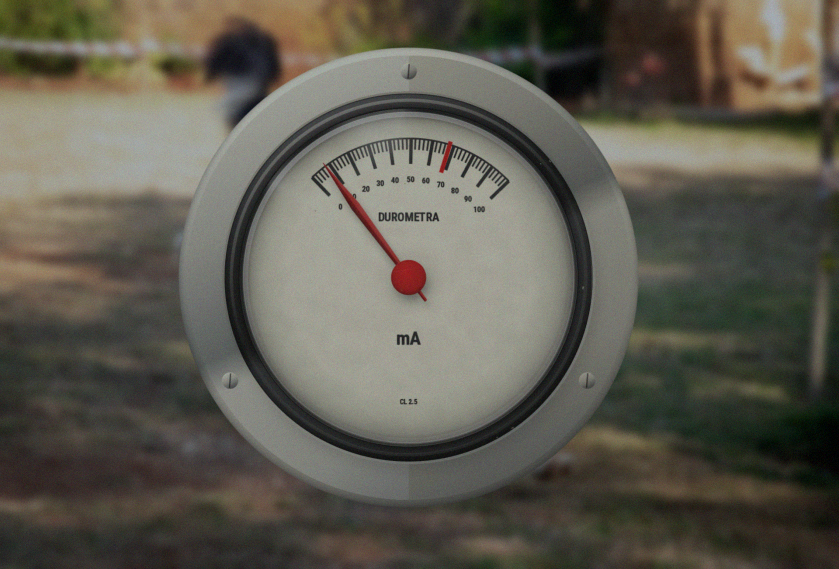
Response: value=8 unit=mA
